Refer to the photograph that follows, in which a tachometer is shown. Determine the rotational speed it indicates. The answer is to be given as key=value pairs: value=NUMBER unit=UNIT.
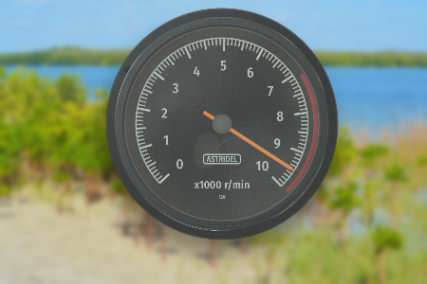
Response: value=9500 unit=rpm
